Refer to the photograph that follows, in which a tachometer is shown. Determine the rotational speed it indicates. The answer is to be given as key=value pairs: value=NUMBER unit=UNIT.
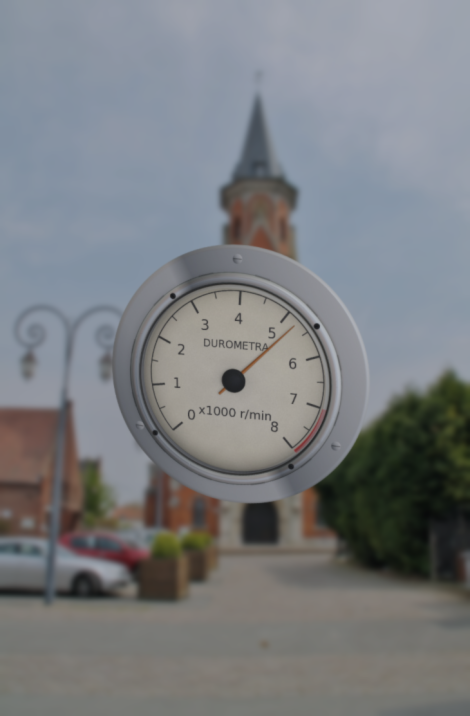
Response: value=5250 unit=rpm
